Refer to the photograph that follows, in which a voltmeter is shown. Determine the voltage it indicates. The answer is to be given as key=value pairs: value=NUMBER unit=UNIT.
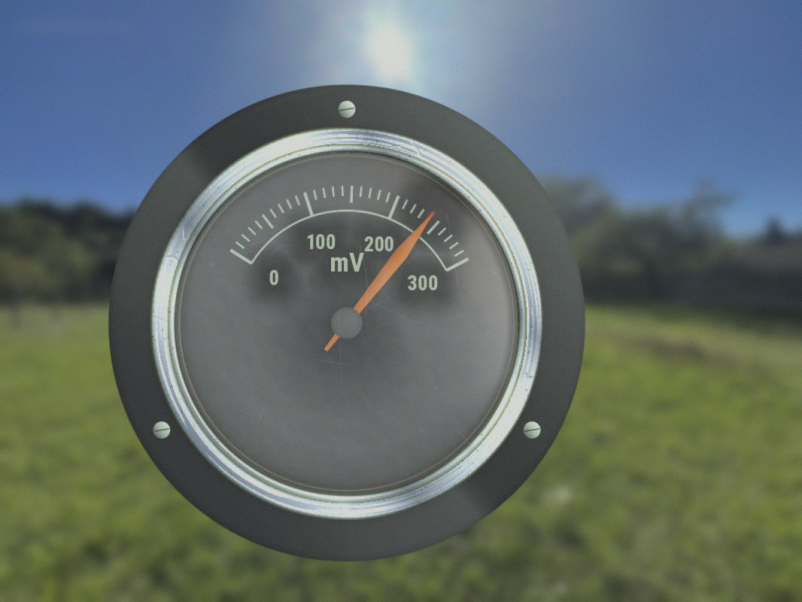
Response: value=240 unit=mV
